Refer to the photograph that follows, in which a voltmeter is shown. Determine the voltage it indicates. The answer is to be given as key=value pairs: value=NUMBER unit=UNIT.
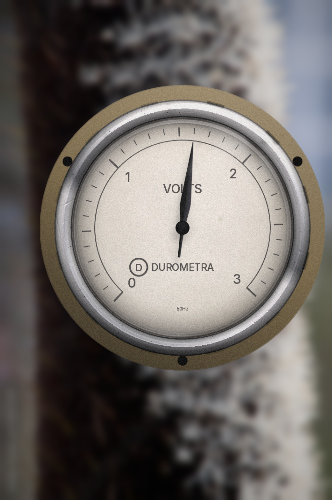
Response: value=1.6 unit=V
